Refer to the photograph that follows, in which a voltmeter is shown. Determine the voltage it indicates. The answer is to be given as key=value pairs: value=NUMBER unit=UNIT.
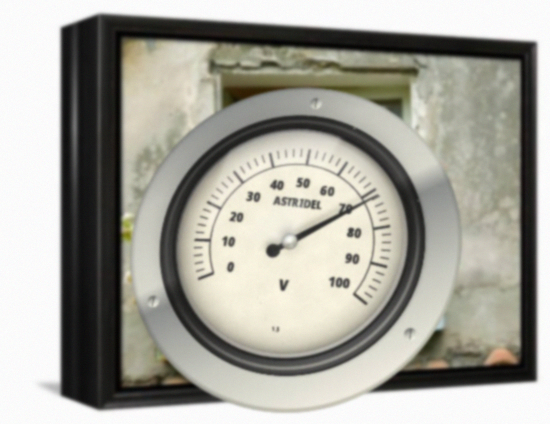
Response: value=72 unit=V
